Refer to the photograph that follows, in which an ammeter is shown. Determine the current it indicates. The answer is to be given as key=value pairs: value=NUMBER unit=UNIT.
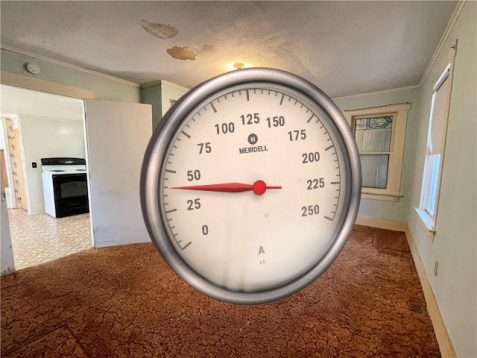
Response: value=40 unit=A
